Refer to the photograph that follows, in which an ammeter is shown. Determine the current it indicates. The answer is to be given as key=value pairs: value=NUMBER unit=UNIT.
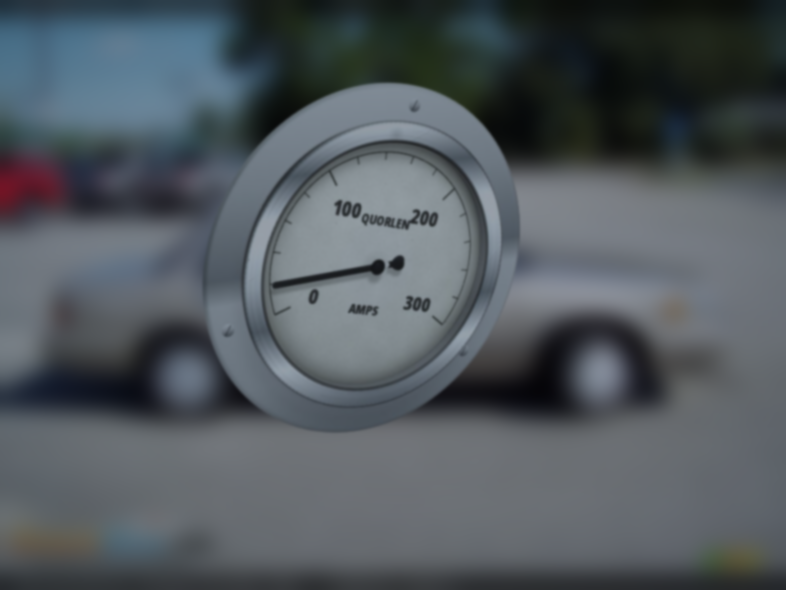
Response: value=20 unit=A
